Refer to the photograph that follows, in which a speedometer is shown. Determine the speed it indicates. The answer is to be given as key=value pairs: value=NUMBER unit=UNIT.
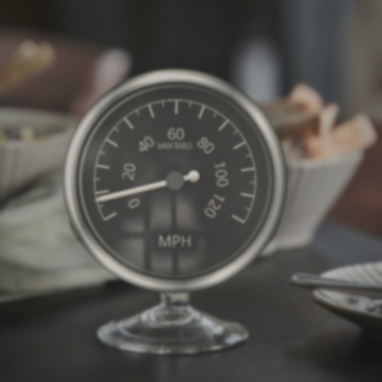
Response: value=7.5 unit=mph
